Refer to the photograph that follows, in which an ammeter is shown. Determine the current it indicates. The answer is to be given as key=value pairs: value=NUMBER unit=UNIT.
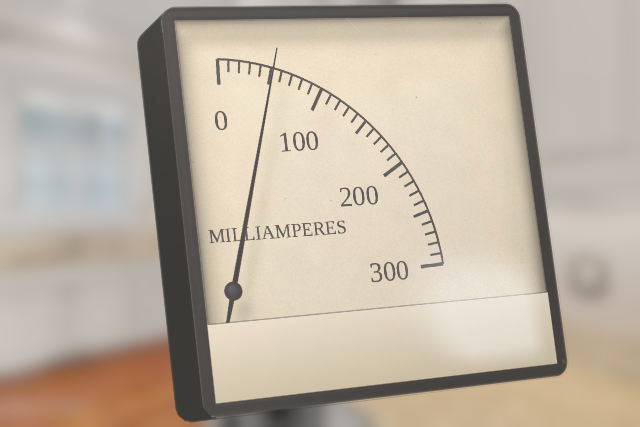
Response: value=50 unit=mA
